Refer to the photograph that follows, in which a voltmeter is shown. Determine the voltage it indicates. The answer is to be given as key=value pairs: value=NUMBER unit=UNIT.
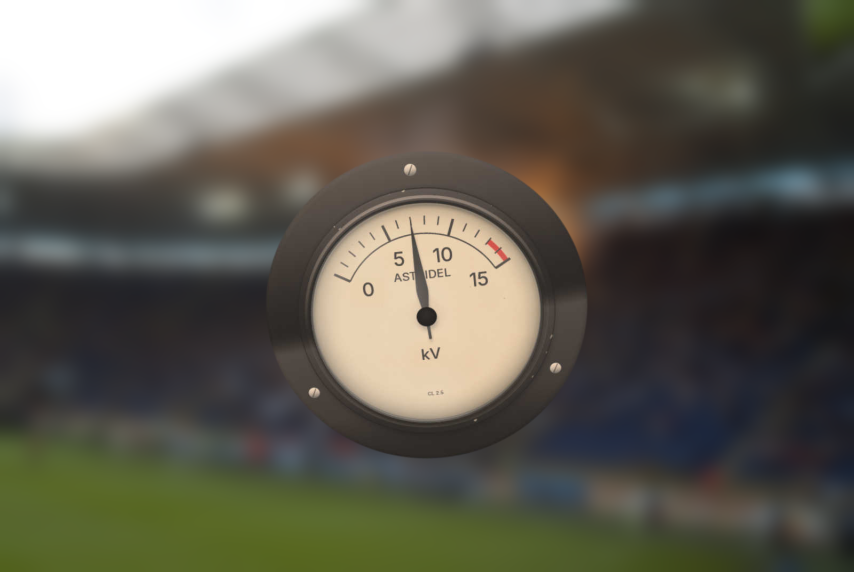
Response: value=7 unit=kV
